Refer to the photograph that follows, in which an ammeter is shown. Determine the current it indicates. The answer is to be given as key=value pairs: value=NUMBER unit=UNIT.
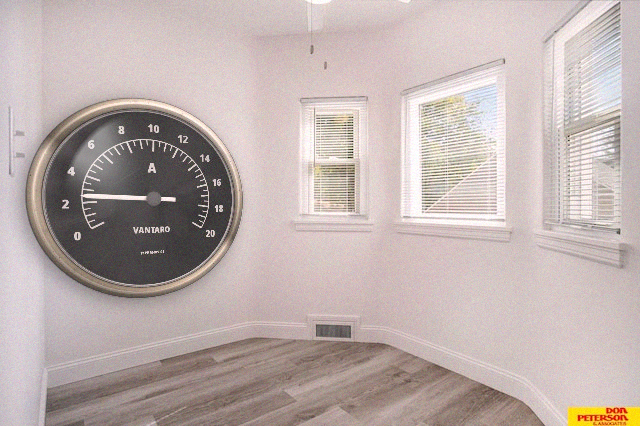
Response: value=2.5 unit=A
